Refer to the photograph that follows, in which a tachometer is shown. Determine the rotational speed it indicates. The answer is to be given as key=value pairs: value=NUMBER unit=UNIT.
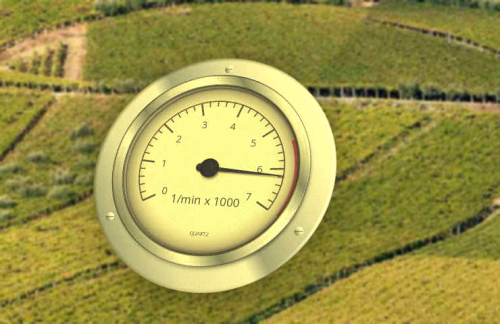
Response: value=6200 unit=rpm
